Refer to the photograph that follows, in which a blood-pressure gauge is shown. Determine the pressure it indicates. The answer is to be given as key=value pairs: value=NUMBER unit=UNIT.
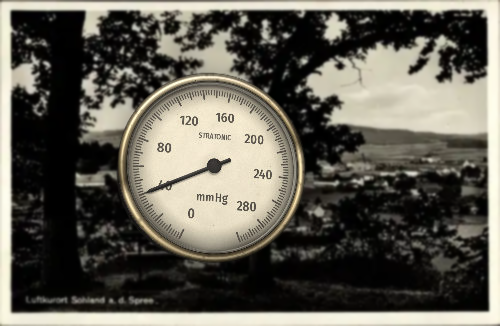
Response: value=40 unit=mmHg
